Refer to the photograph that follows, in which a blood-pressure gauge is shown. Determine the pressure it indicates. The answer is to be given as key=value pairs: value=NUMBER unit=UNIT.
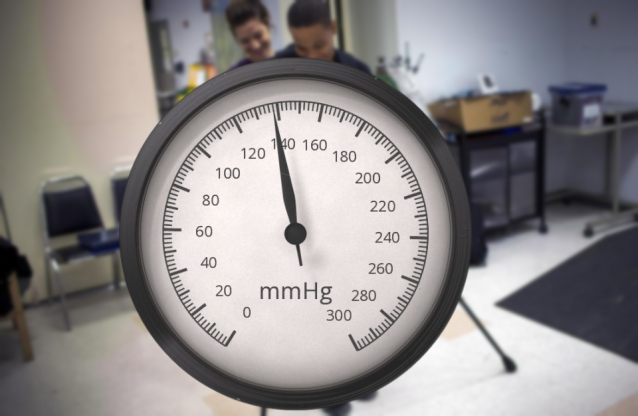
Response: value=138 unit=mmHg
